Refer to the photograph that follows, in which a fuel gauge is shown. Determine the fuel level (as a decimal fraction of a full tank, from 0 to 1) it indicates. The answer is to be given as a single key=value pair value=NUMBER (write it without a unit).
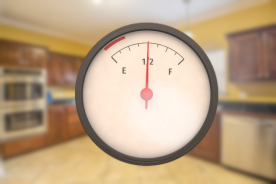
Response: value=0.5
